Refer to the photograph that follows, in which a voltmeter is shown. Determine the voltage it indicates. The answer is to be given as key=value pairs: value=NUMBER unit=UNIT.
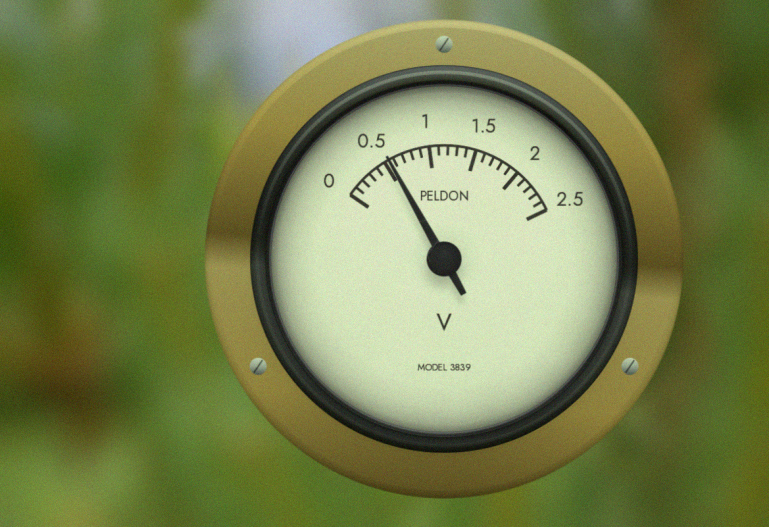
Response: value=0.55 unit=V
